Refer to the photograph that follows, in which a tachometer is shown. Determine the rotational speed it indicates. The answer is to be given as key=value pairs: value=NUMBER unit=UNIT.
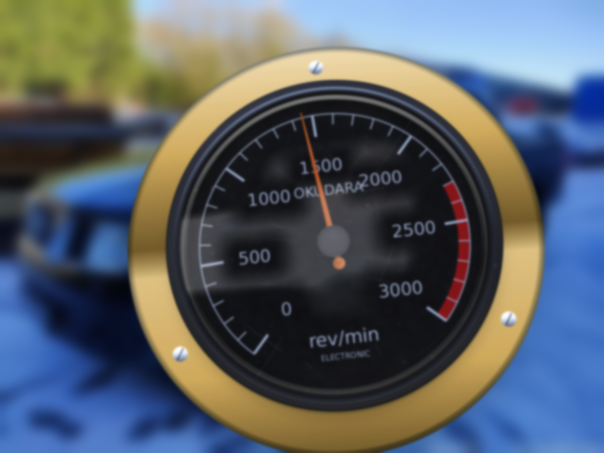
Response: value=1450 unit=rpm
